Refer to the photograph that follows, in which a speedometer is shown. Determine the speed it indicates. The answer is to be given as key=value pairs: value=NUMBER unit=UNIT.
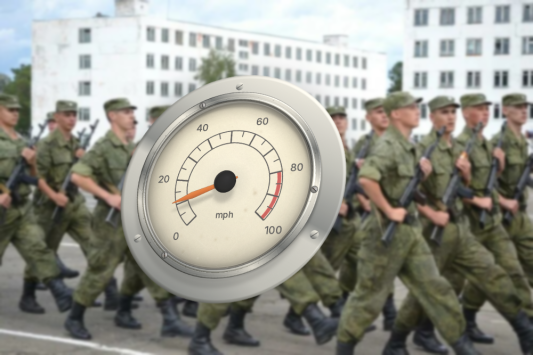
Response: value=10 unit=mph
